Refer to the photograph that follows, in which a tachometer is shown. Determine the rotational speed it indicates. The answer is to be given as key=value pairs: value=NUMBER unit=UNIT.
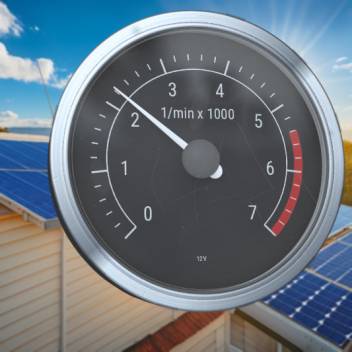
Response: value=2200 unit=rpm
